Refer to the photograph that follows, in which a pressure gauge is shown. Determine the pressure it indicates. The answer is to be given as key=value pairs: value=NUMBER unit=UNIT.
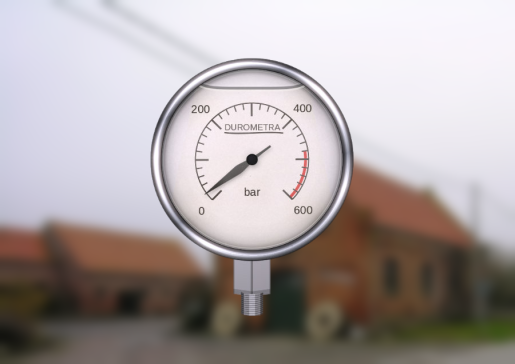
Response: value=20 unit=bar
